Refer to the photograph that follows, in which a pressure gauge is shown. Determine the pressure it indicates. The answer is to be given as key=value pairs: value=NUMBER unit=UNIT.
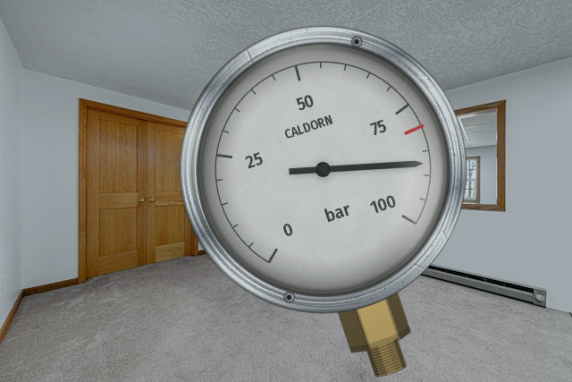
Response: value=87.5 unit=bar
